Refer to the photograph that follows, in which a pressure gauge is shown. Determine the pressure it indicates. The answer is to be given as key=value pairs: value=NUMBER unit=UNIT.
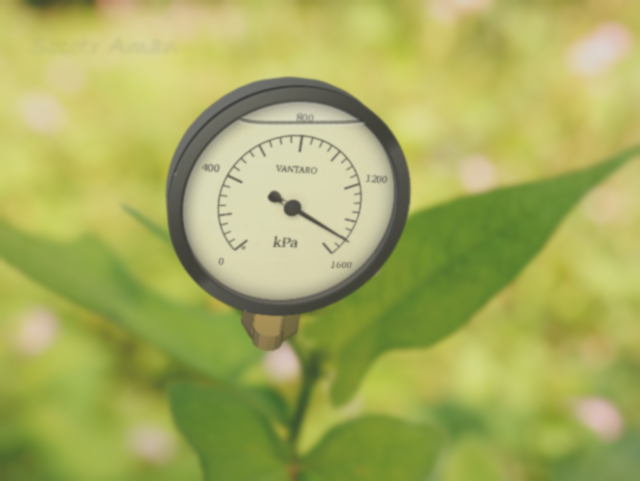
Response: value=1500 unit=kPa
